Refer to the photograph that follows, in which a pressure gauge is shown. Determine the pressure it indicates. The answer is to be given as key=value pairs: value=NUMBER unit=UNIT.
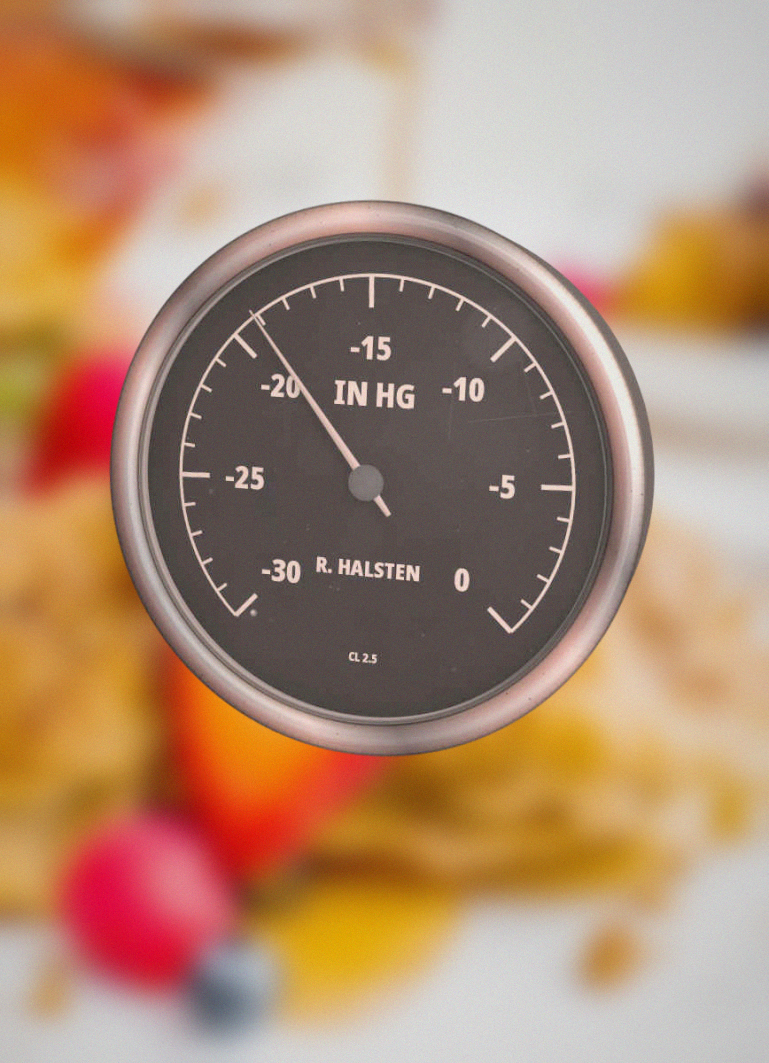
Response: value=-19 unit=inHg
